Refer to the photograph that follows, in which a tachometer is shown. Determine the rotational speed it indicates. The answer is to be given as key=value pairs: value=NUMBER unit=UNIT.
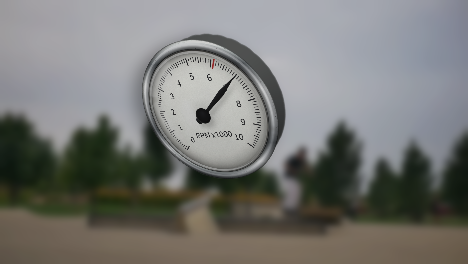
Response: value=7000 unit=rpm
